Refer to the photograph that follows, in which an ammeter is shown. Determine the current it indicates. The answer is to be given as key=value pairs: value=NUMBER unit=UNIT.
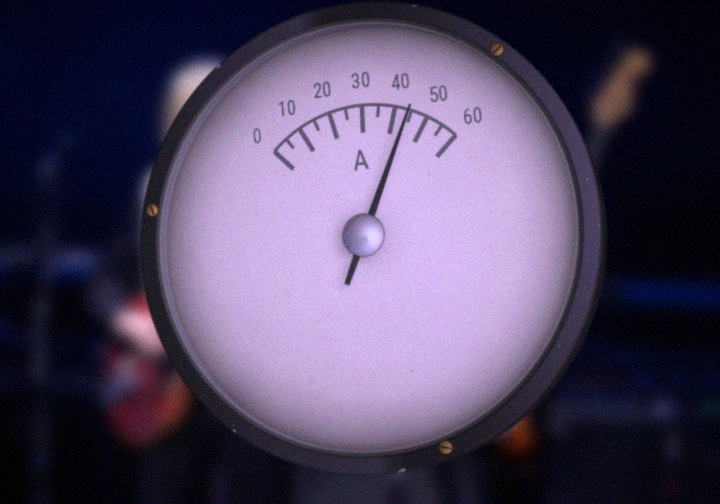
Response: value=45 unit=A
